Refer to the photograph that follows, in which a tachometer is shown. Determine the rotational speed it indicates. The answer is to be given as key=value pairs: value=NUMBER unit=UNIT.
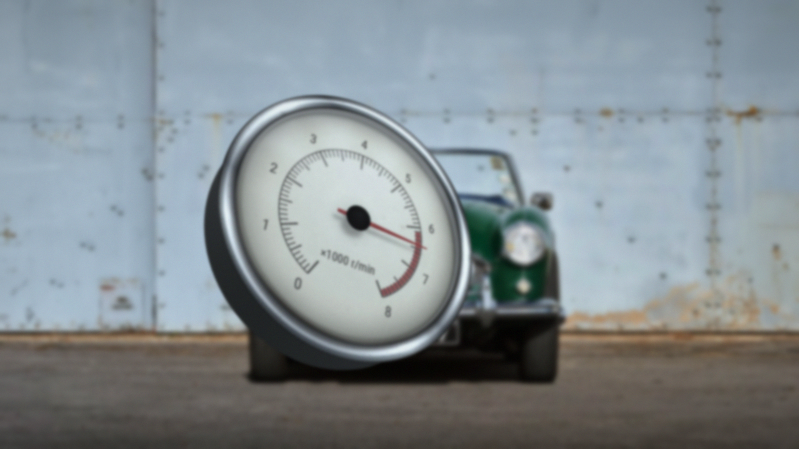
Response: value=6500 unit=rpm
